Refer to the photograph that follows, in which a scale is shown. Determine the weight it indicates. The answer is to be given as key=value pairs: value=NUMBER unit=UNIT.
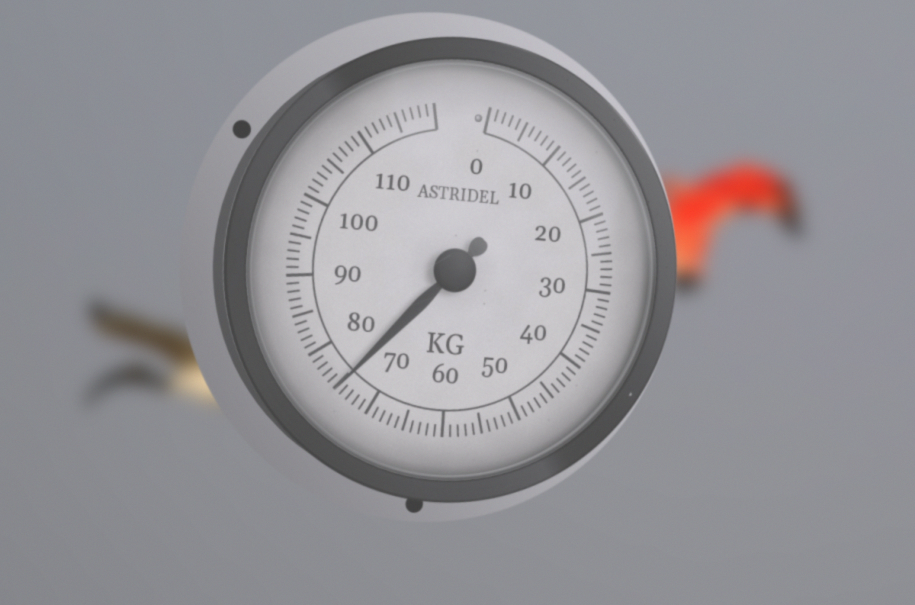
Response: value=75 unit=kg
